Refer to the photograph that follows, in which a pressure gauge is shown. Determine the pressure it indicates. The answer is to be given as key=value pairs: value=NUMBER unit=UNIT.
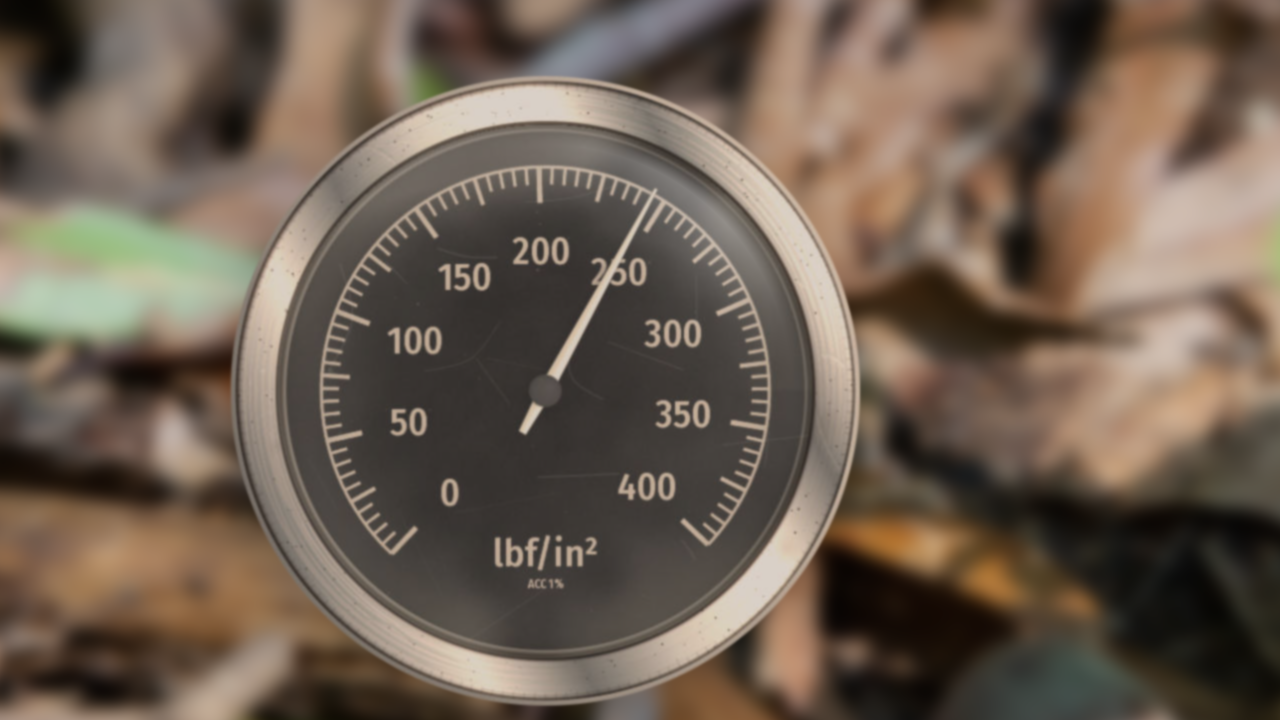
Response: value=245 unit=psi
